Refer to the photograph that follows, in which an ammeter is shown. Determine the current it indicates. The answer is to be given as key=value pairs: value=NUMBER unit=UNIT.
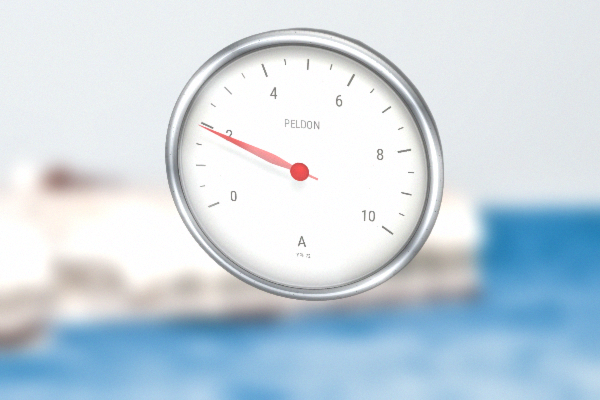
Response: value=2 unit=A
